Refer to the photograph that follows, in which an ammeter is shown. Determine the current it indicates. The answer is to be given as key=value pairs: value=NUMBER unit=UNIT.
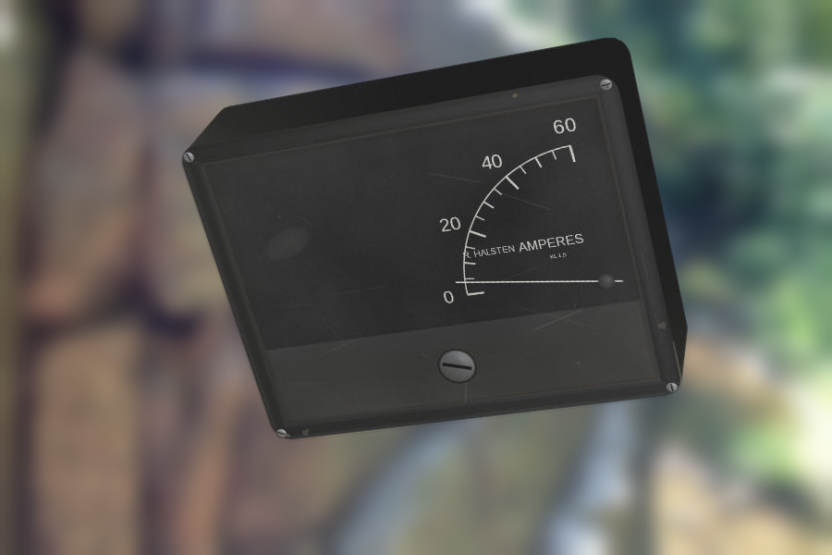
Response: value=5 unit=A
